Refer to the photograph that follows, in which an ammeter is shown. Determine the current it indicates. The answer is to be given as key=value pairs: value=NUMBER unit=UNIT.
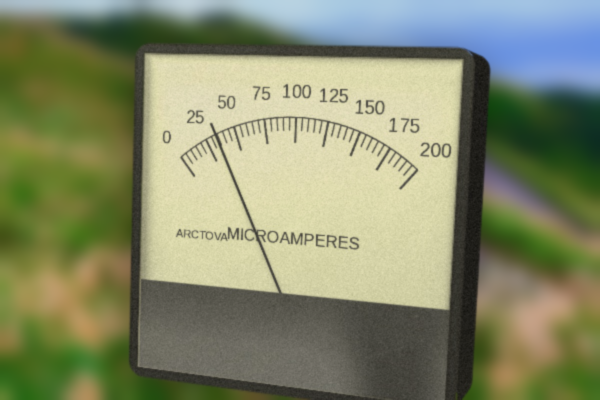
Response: value=35 unit=µA
